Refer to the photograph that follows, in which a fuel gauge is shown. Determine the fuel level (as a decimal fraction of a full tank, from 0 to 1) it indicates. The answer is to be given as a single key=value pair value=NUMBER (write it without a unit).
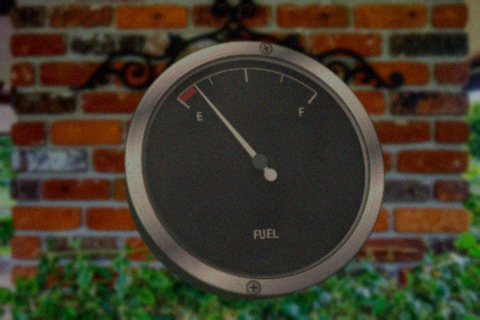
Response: value=0.125
